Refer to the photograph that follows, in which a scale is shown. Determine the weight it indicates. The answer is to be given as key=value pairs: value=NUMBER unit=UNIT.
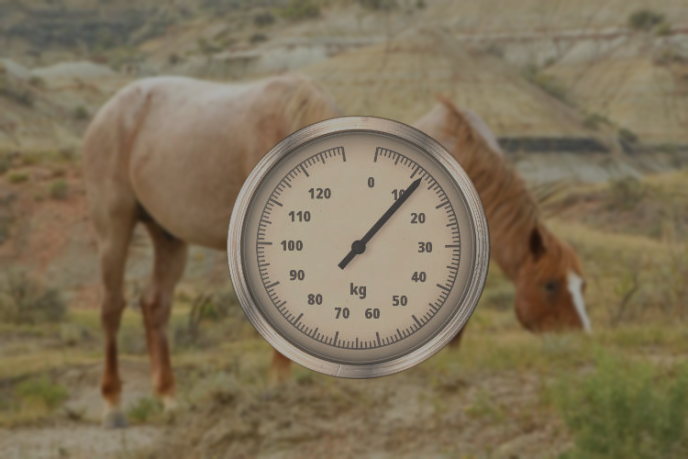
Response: value=12 unit=kg
